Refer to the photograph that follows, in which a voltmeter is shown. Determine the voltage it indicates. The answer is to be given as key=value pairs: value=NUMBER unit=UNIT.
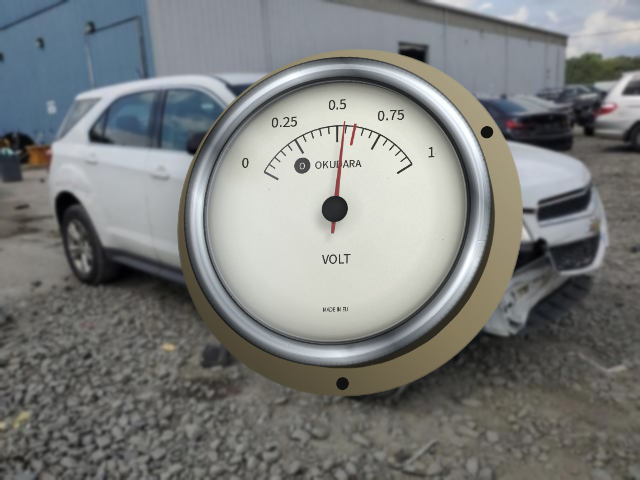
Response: value=0.55 unit=V
